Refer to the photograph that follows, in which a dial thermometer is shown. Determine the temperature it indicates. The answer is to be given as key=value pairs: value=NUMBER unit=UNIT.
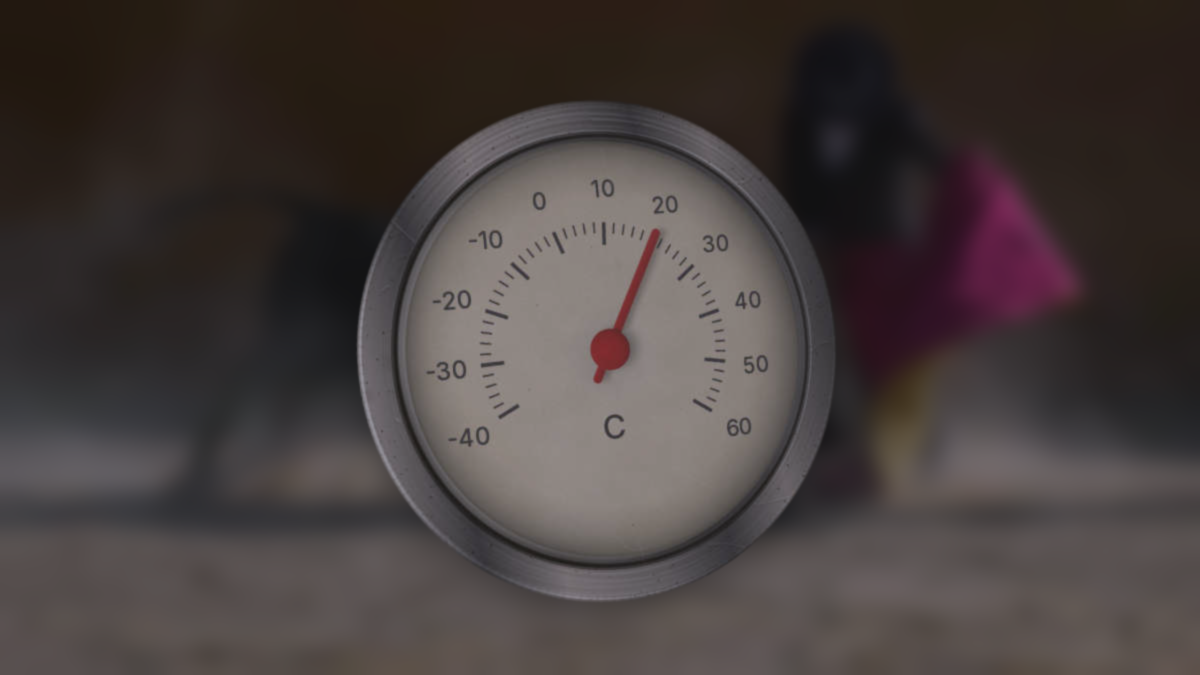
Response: value=20 unit=°C
